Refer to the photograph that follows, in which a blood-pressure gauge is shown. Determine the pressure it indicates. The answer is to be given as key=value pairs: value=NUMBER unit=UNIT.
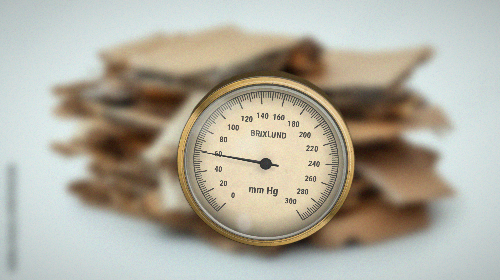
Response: value=60 unit=mmHg
